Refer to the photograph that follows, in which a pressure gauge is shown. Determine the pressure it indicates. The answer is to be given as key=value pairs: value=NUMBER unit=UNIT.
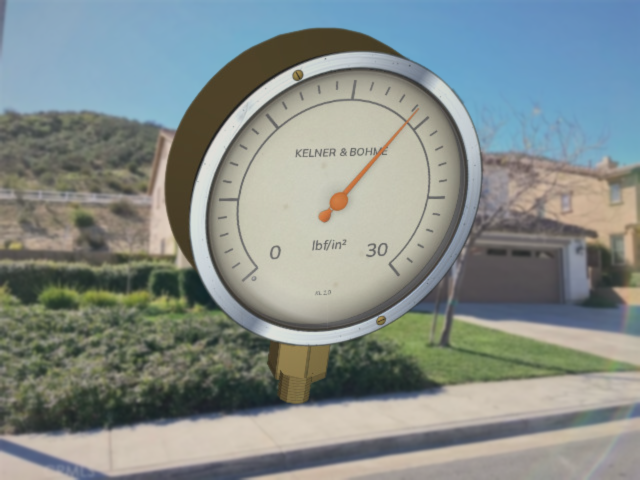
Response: value=19 unit=psi
